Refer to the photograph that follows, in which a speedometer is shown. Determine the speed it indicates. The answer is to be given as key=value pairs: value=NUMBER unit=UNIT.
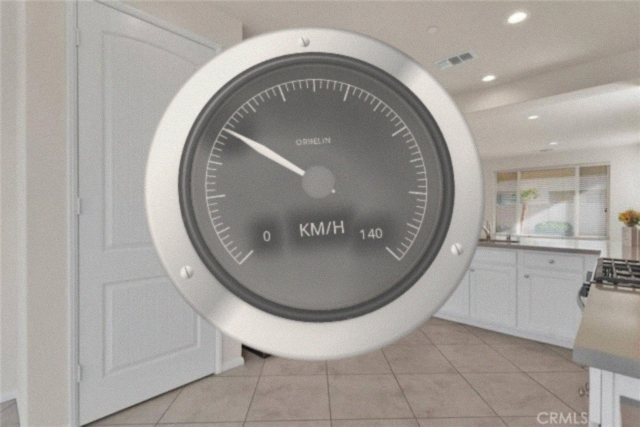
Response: value=40 unit=km/h
